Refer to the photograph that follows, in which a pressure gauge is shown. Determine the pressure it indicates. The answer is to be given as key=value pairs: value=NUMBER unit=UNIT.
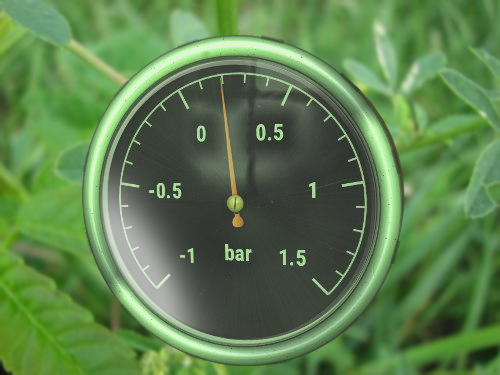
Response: value=0.2 unit=bar
